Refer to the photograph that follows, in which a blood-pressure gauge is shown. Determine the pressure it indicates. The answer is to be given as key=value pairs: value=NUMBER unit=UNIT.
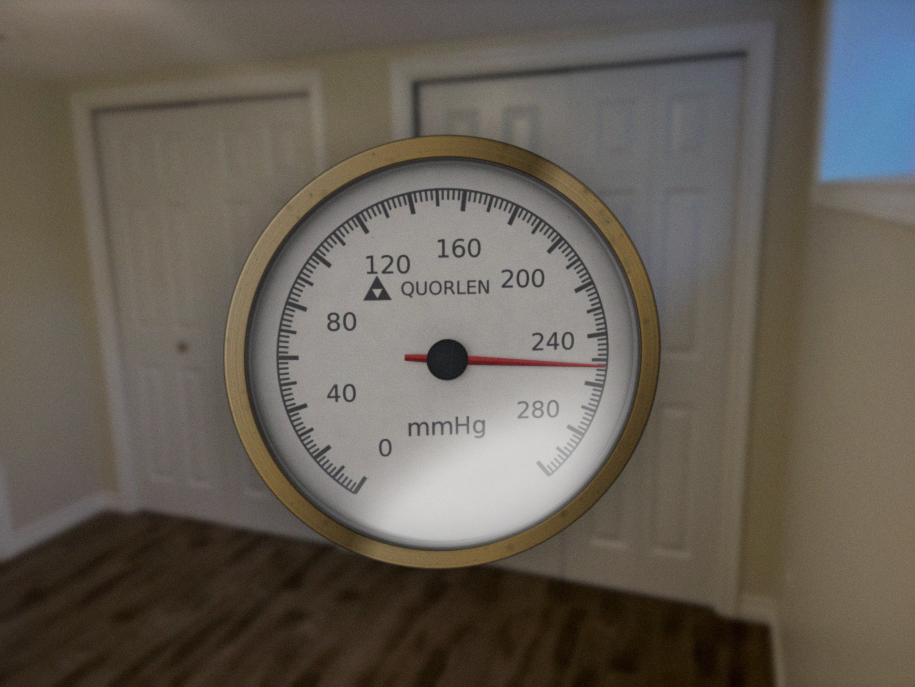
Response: value=252 unit=mmHg
